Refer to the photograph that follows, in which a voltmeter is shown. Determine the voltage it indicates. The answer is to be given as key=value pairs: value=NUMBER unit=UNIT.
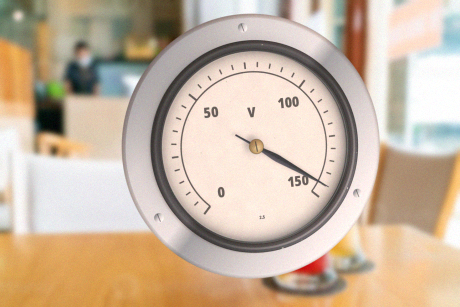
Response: value=145 unit=V
